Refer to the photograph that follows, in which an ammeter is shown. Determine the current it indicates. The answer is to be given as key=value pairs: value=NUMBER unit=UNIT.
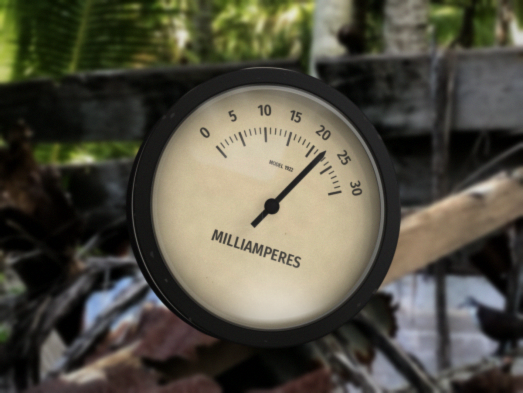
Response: value=22 unit=mA
